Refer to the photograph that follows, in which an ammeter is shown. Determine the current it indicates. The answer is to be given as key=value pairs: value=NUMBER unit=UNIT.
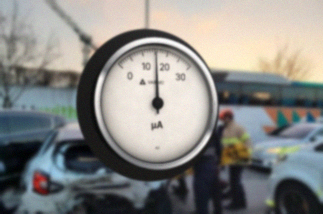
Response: value=15 unit=µA
